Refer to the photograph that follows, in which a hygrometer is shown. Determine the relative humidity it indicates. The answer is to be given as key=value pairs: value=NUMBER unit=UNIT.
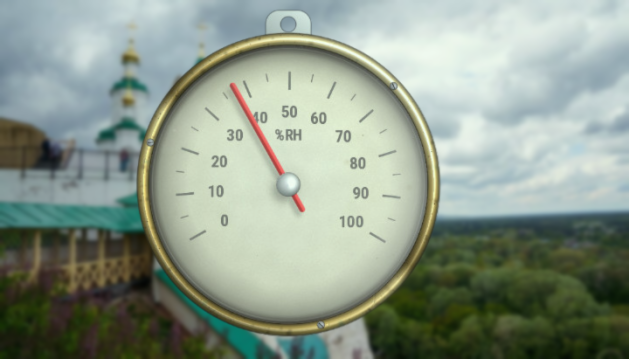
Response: value=37.5 unit=%
